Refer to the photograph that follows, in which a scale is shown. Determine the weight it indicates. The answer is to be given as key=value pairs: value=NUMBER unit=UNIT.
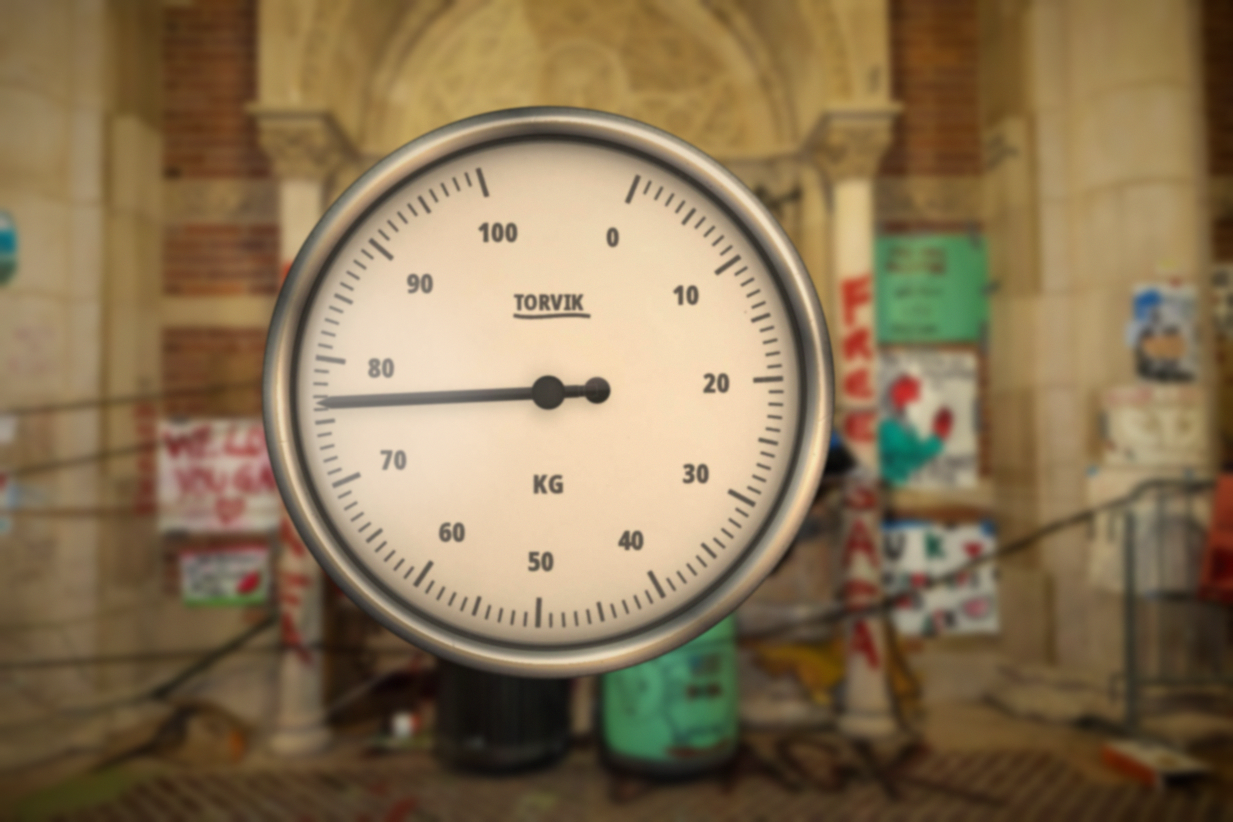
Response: value=76.5 unit=kg
